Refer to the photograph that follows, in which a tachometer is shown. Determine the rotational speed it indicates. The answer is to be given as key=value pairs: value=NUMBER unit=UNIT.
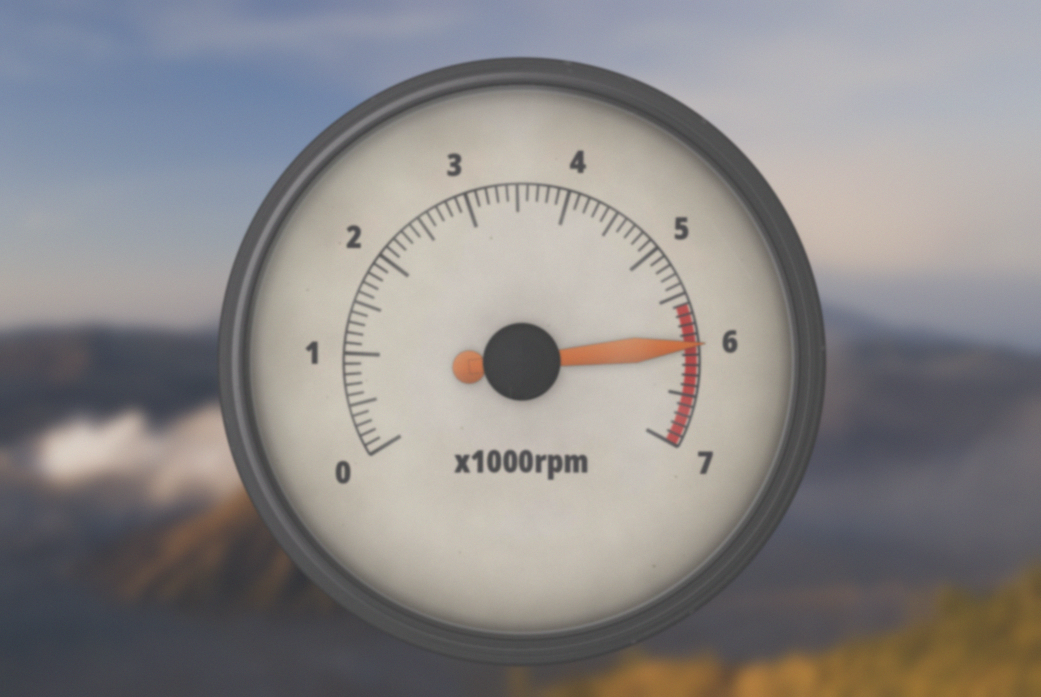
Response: value=6000 unit=rpm
